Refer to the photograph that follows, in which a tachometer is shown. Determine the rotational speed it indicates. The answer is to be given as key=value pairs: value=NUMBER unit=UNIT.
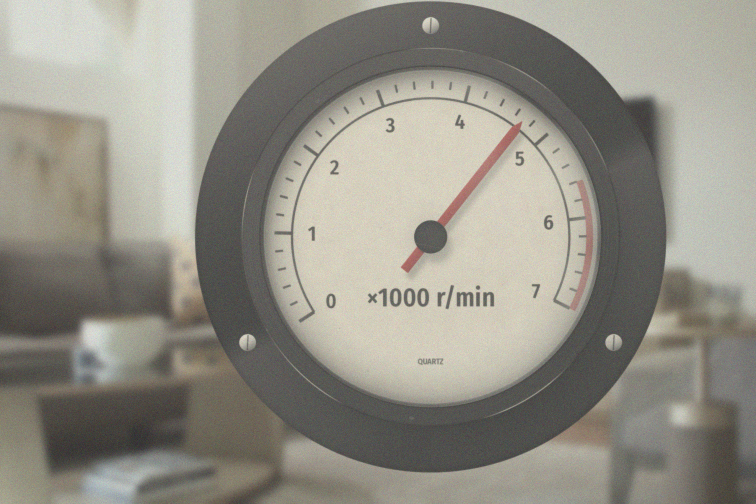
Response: value=4700 unit=rpm
